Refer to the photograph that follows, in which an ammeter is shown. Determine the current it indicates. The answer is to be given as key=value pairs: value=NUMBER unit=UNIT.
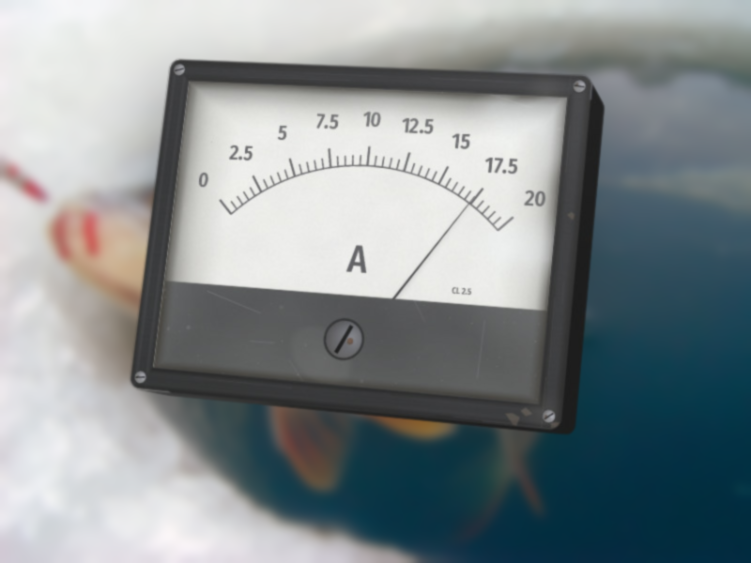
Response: value=17.5 unit=A
